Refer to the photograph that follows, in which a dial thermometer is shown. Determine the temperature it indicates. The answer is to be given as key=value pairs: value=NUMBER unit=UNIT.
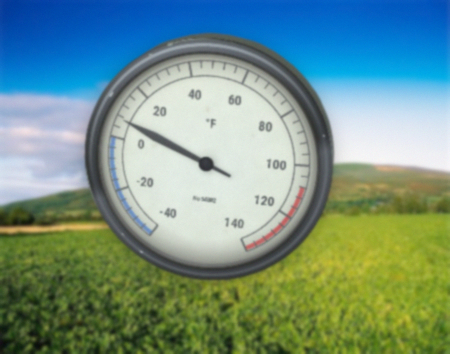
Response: value=8 unit=°F
